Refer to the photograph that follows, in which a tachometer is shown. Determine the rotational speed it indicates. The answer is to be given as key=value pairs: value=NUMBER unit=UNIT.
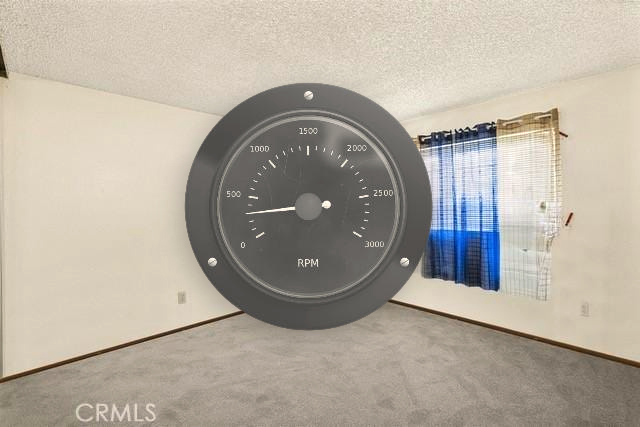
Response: value=300 unit=rpm
